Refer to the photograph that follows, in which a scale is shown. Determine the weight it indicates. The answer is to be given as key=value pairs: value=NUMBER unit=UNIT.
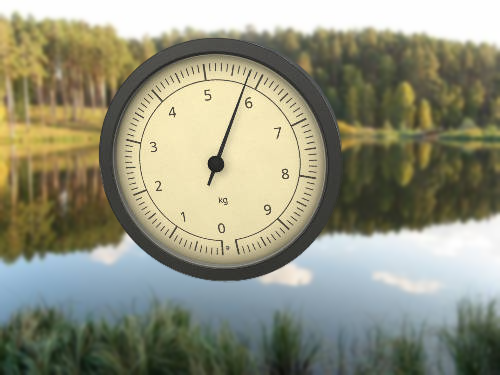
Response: value=5.8 unit=kg
